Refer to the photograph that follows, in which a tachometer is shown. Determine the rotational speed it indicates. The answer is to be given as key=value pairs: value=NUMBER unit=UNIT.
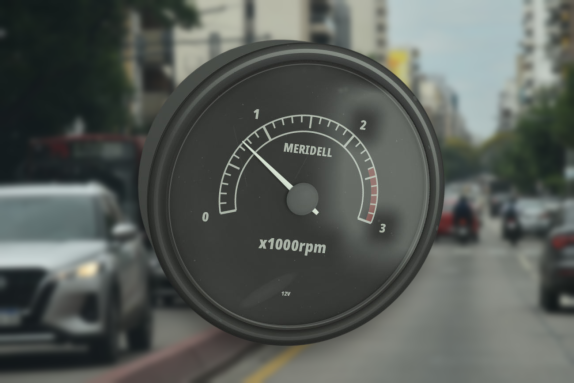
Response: value=750 unit=rpm
